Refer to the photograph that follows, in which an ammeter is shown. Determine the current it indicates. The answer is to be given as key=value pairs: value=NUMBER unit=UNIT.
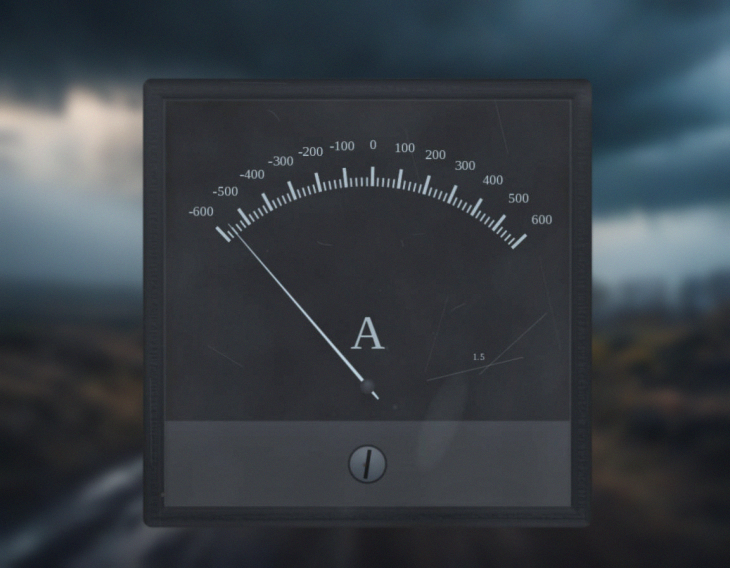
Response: value=-560 unit=A
